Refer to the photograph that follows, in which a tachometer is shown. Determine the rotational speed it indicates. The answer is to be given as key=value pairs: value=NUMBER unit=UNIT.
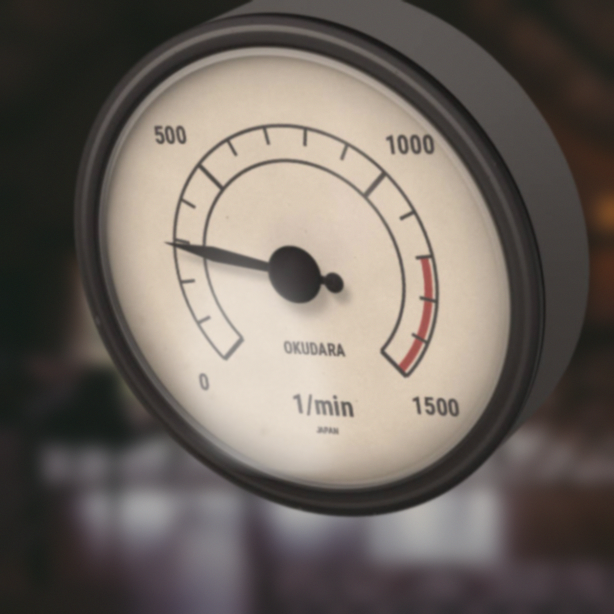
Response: value=300 unit=rpm
